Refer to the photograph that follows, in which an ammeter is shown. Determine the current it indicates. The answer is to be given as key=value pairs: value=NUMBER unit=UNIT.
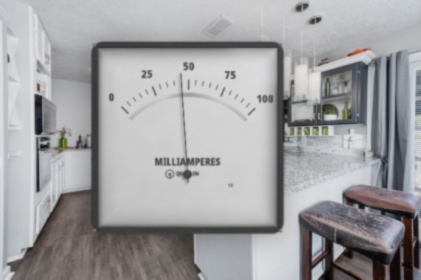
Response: value=45 unit=mA
